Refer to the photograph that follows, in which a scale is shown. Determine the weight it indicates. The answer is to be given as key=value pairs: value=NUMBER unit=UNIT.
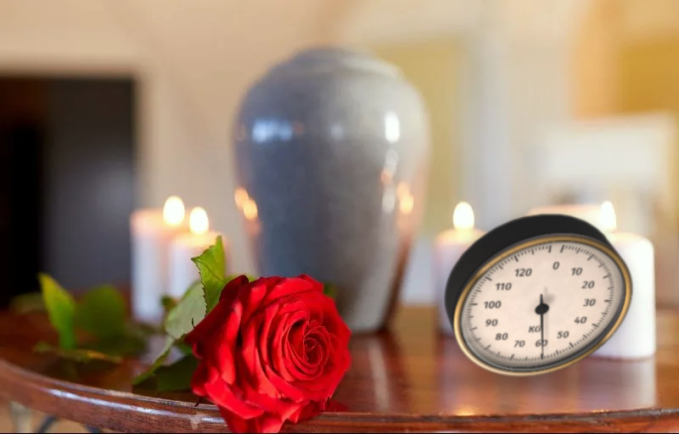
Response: value=60 unit=kg
